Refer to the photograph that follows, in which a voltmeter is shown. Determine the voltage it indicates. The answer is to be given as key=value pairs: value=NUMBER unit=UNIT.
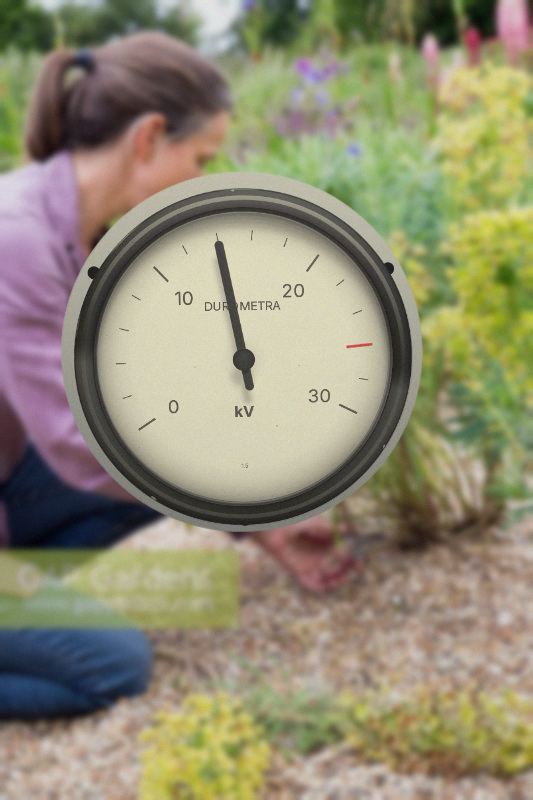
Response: value=14 unit=kV
